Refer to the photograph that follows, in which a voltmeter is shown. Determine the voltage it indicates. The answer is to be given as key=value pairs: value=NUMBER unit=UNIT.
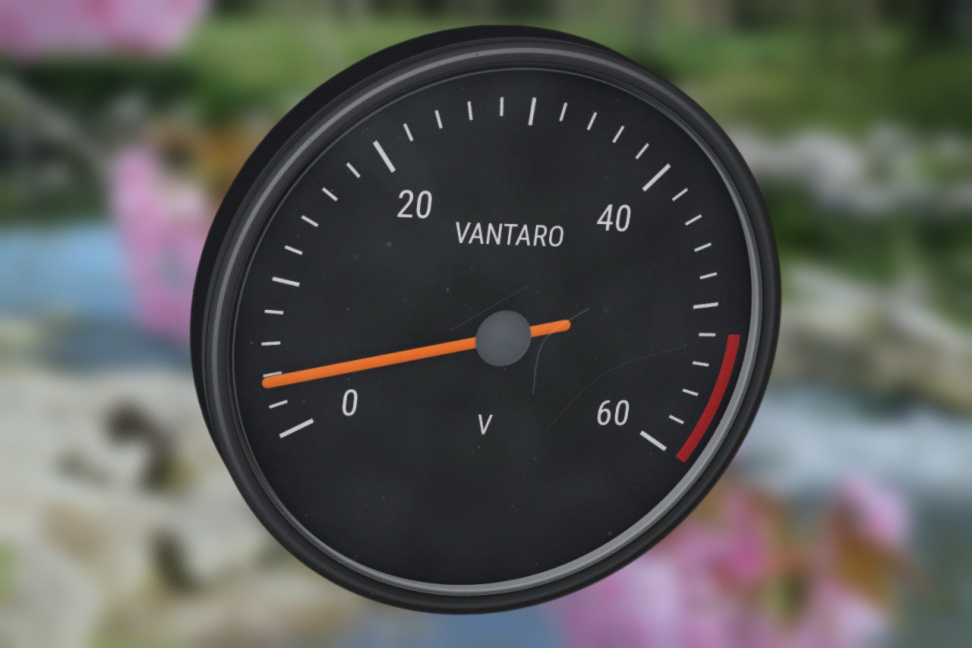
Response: value=4 unit=V
